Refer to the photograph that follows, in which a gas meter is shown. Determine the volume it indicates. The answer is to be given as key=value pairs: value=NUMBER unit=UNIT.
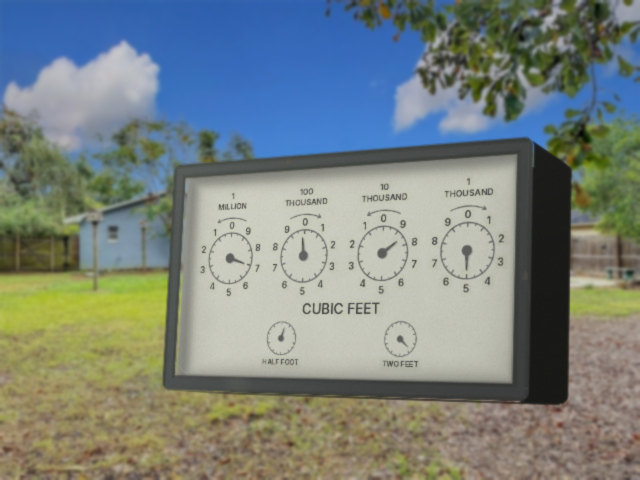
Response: value=698500 unit=ft³
